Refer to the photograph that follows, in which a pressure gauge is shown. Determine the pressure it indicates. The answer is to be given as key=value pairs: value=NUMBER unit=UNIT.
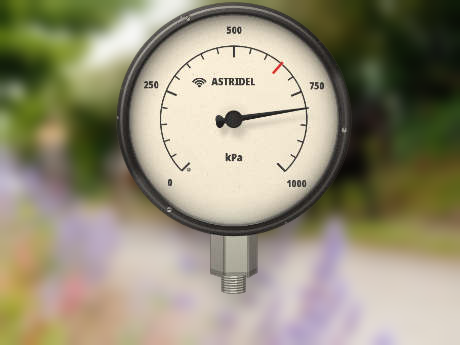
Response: value=800 unit=kPa
